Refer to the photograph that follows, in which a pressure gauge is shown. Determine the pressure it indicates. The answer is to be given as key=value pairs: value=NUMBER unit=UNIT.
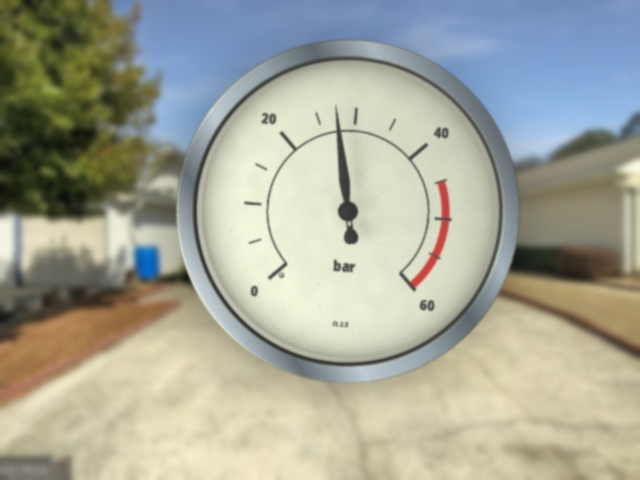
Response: value=27.5 unit=bar
